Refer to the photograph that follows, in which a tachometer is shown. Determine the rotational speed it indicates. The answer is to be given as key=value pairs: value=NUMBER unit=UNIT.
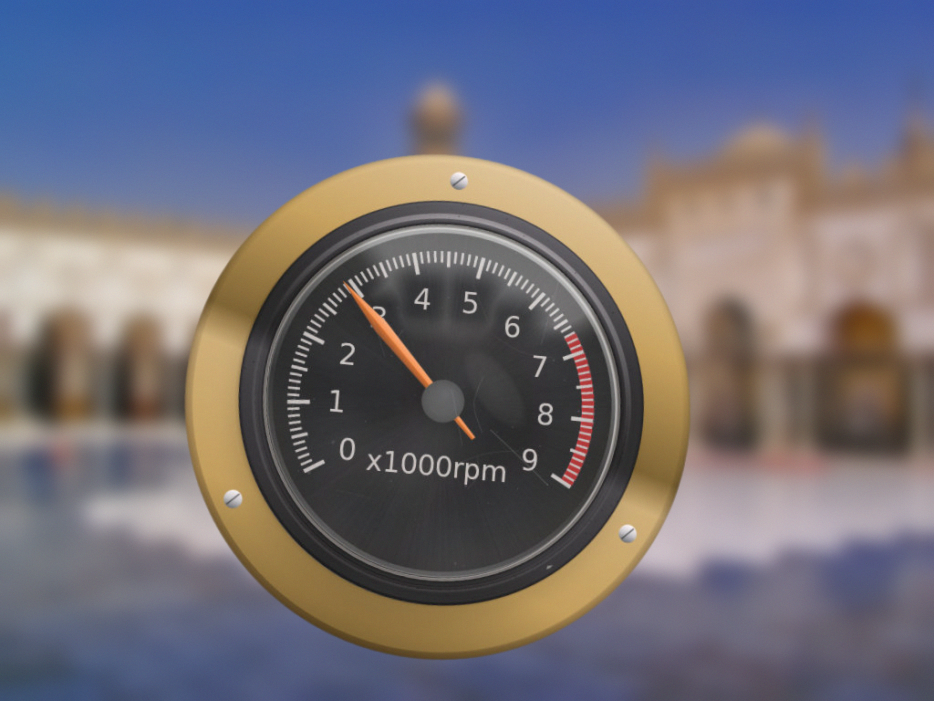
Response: value=2900 unit=rpm
